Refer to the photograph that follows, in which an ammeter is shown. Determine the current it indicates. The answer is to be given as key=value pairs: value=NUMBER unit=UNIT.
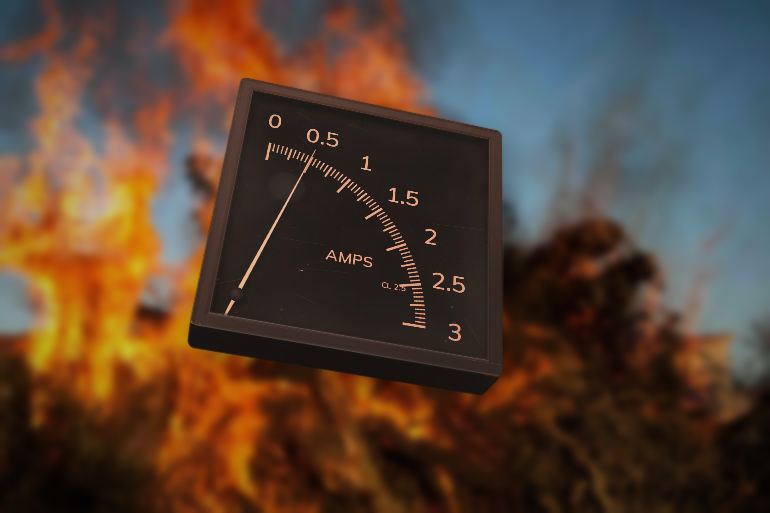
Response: value=0.5 unit=A
